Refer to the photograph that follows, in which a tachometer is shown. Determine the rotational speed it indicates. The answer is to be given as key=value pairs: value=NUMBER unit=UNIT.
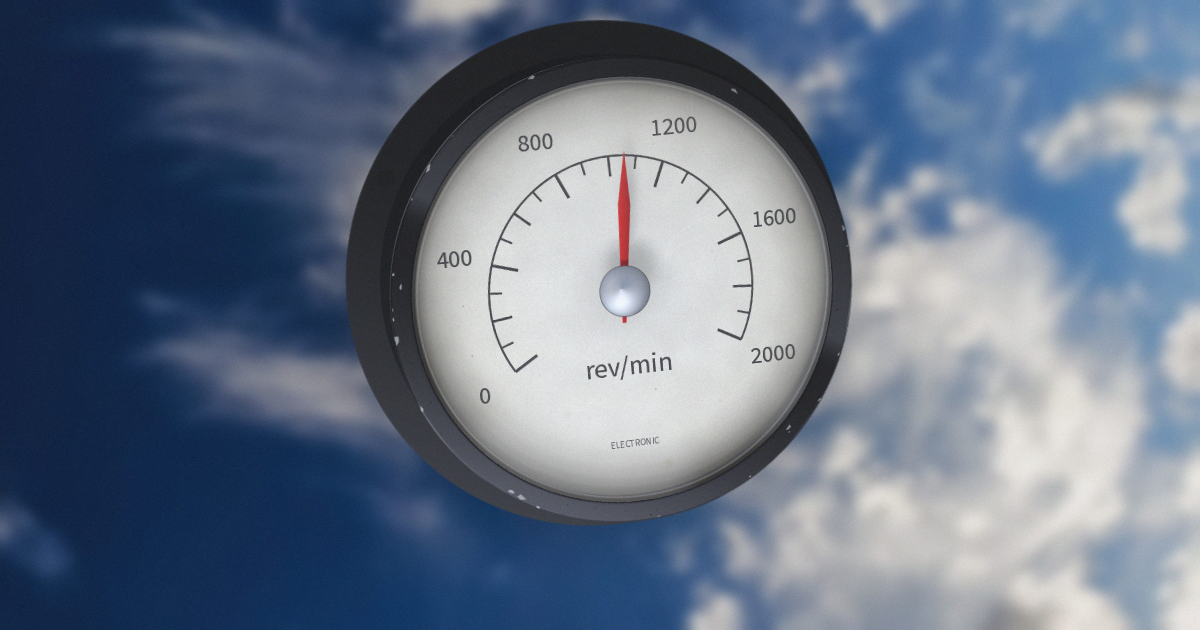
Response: value=1050 unit=rpm
